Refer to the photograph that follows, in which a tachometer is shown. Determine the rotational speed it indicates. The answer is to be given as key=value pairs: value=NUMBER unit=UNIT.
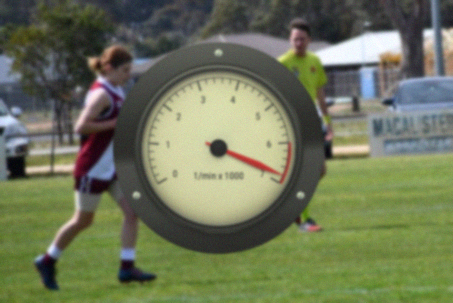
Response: value=6800 unit=rpm
